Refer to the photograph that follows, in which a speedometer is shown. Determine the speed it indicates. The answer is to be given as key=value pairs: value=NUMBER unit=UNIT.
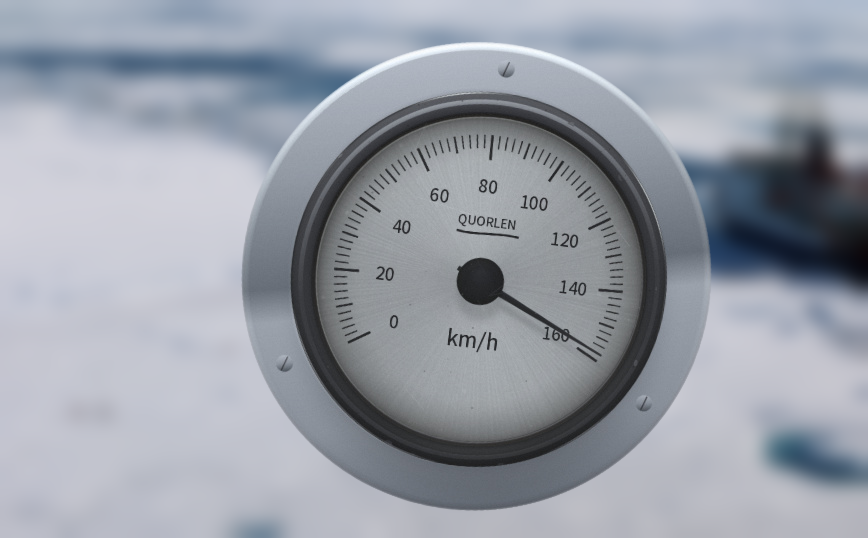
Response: value=158 unit=km/h
